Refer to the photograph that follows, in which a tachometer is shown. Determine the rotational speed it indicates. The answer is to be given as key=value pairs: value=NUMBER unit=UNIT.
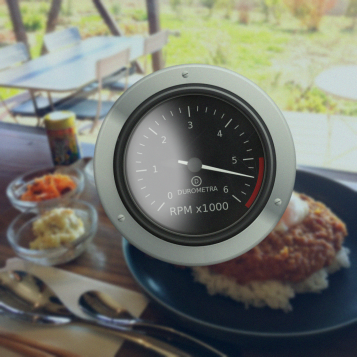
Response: value=5400 unit=rpm
